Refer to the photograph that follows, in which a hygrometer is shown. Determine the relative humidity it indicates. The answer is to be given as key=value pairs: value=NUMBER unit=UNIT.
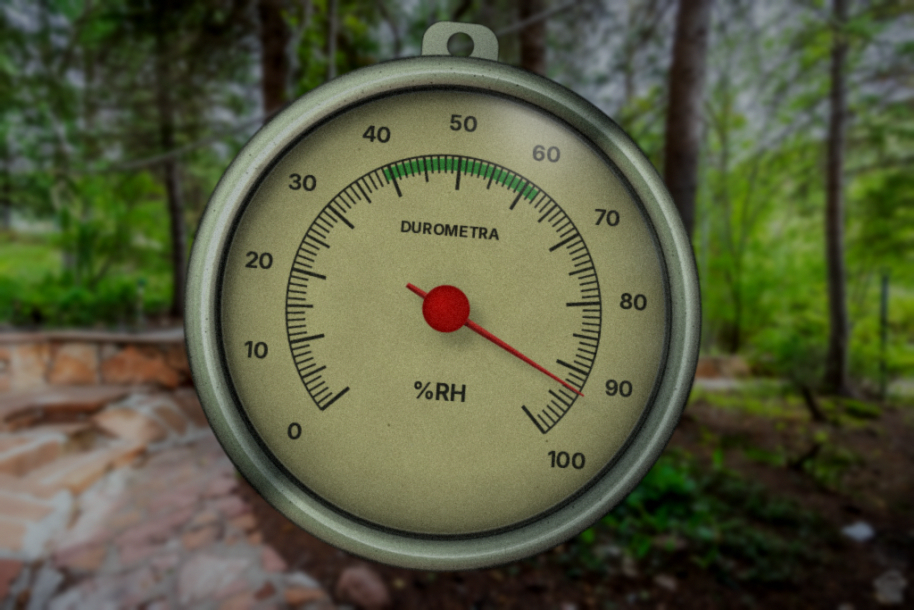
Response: value=93 unit=%
